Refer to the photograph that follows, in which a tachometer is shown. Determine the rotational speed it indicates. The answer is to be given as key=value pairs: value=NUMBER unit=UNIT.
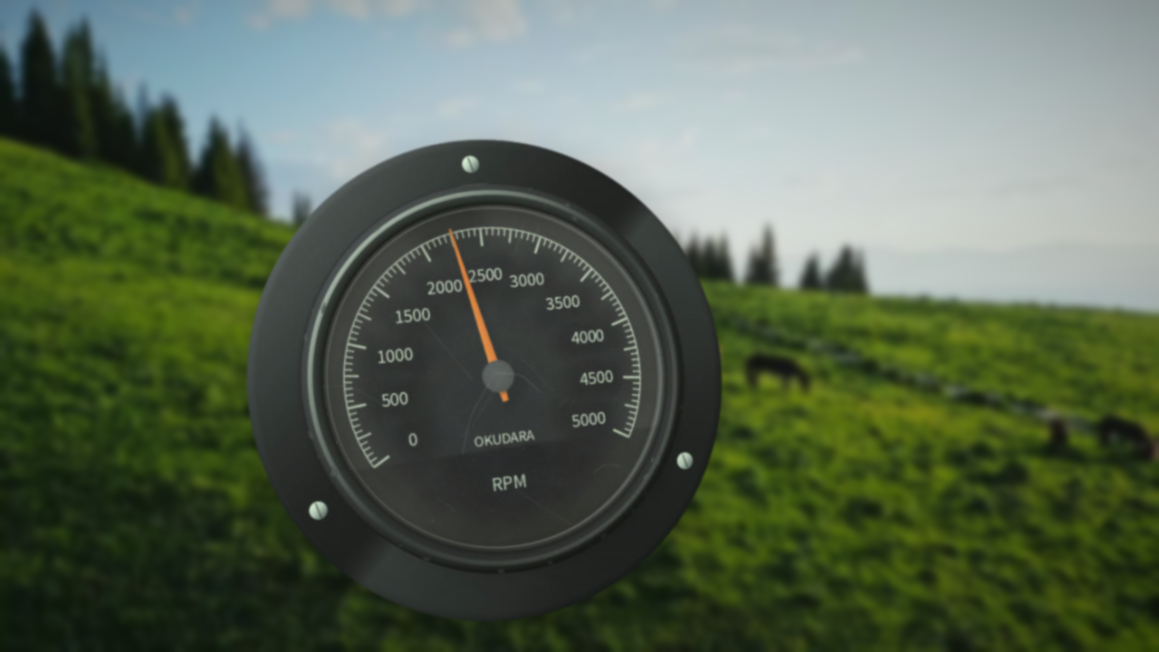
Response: value=2250 unit=rpm
